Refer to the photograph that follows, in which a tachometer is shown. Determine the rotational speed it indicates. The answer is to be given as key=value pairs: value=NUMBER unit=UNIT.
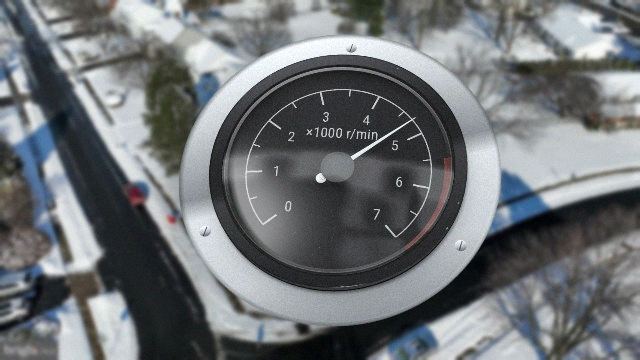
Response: value=4750 unit=rpm
